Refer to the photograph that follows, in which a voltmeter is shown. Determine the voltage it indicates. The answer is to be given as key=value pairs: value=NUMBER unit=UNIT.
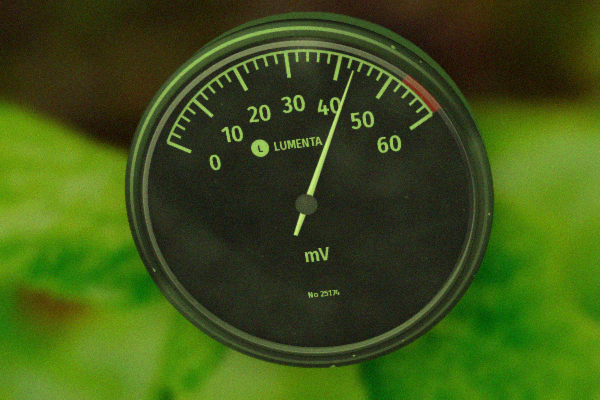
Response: value=43 unit=mV
